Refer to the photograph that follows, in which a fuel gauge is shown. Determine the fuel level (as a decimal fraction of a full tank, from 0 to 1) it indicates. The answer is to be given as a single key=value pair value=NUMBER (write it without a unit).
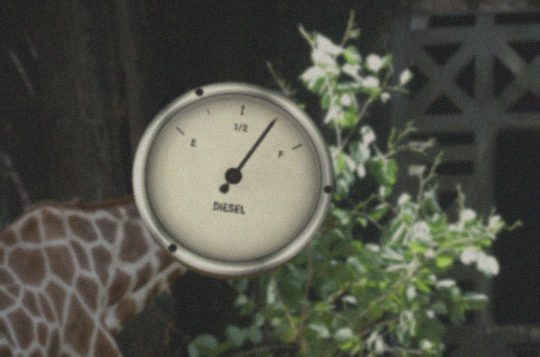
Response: value=0.75
